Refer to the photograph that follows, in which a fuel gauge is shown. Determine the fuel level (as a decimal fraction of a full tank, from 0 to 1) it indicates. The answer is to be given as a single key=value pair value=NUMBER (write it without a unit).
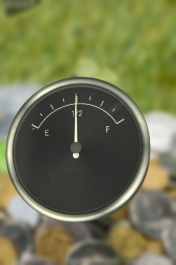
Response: value=0.5
